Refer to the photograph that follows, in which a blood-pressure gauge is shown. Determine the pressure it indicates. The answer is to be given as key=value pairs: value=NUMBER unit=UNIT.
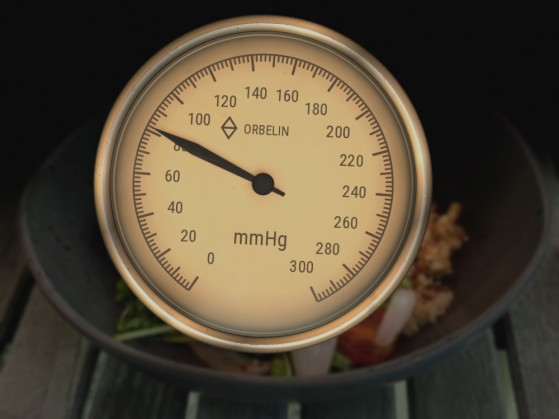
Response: value=82 unit=mmHg
